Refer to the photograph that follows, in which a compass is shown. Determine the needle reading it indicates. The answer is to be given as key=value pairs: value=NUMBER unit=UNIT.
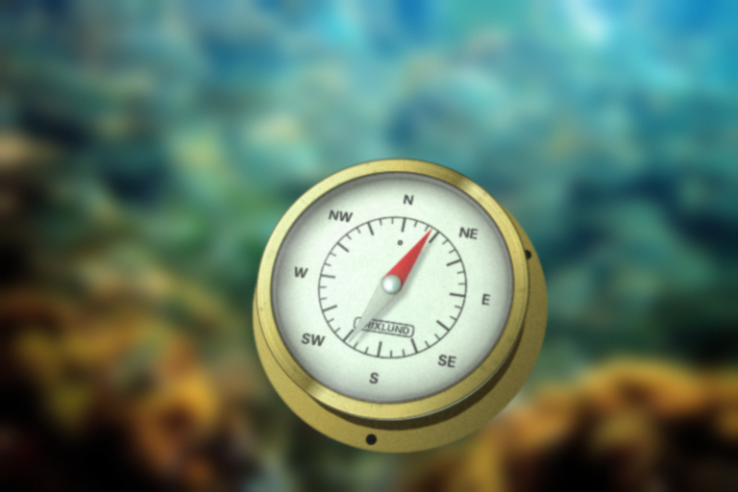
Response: value=25 unit=°
